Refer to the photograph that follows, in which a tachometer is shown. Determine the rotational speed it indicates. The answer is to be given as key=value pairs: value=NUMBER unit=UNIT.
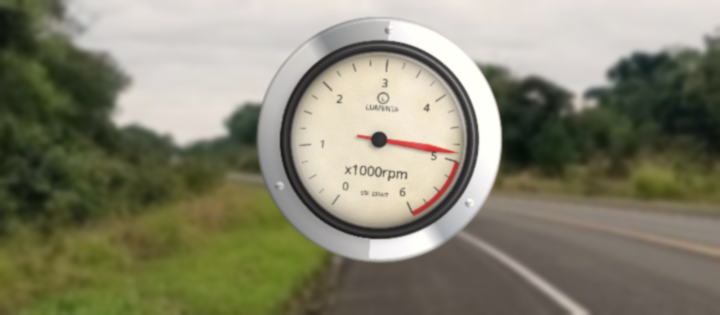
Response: value=4875 unit=rpm
